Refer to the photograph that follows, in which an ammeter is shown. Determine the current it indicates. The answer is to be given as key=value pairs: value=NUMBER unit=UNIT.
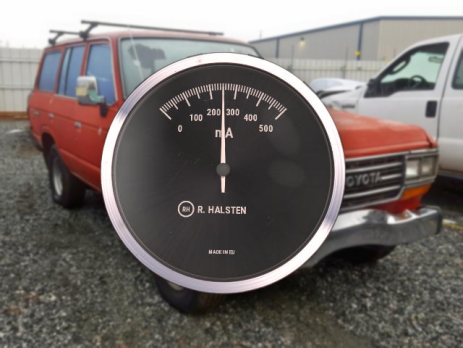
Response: value=250 unit=mA
